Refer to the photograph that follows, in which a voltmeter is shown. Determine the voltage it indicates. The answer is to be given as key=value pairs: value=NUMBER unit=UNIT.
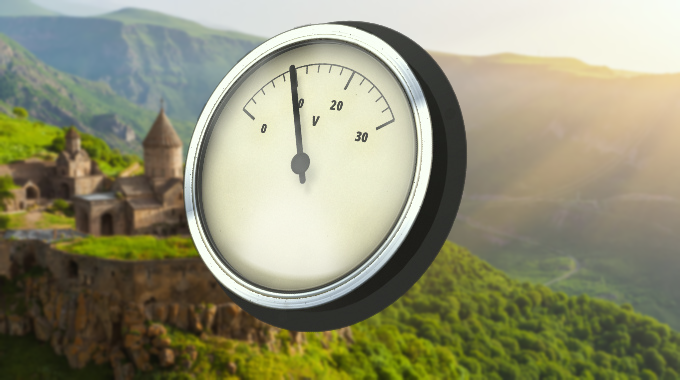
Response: value=10 unit=V
